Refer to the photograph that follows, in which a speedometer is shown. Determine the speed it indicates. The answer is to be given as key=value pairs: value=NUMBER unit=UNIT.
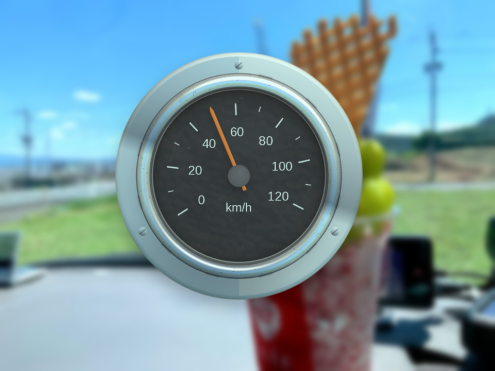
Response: value=50 unit=km/h
